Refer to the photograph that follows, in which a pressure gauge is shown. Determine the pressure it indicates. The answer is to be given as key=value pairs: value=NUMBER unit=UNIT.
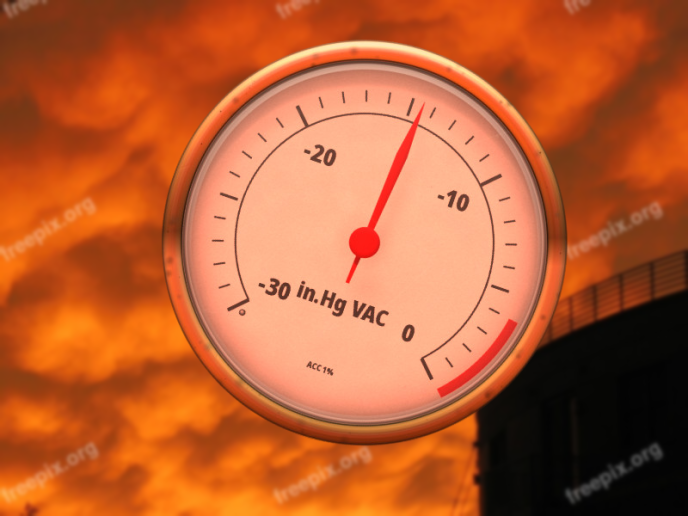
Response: value=-14.5 unit=inHg
